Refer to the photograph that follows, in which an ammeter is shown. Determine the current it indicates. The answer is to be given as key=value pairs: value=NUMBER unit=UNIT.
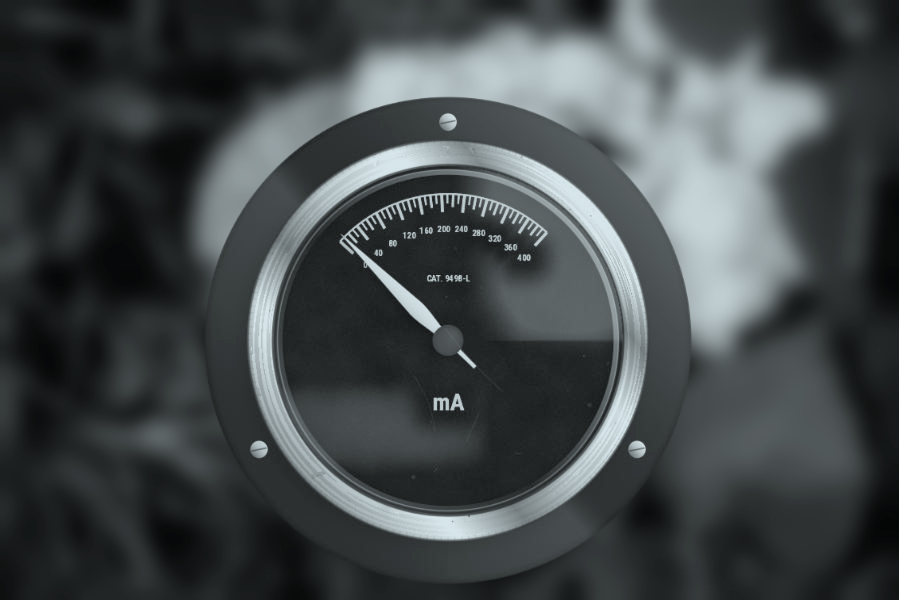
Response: value=10 unit=mA
